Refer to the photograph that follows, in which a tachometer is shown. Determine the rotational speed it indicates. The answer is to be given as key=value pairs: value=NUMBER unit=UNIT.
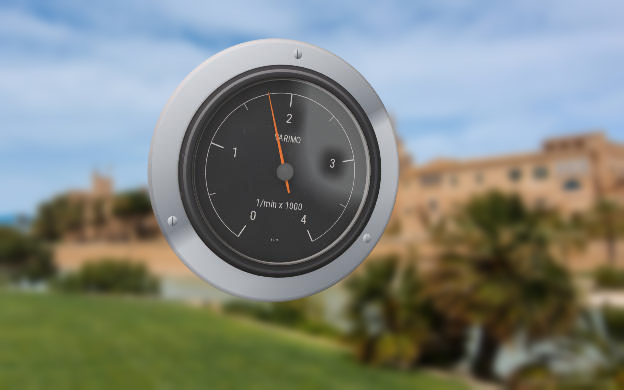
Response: value=1750 unit=rpm
